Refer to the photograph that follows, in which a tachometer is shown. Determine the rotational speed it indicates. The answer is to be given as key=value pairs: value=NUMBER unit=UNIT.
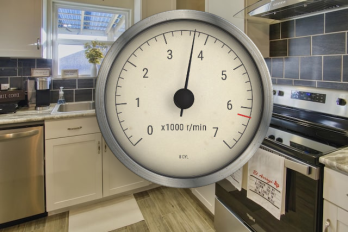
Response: value=3700 unit=rpm
